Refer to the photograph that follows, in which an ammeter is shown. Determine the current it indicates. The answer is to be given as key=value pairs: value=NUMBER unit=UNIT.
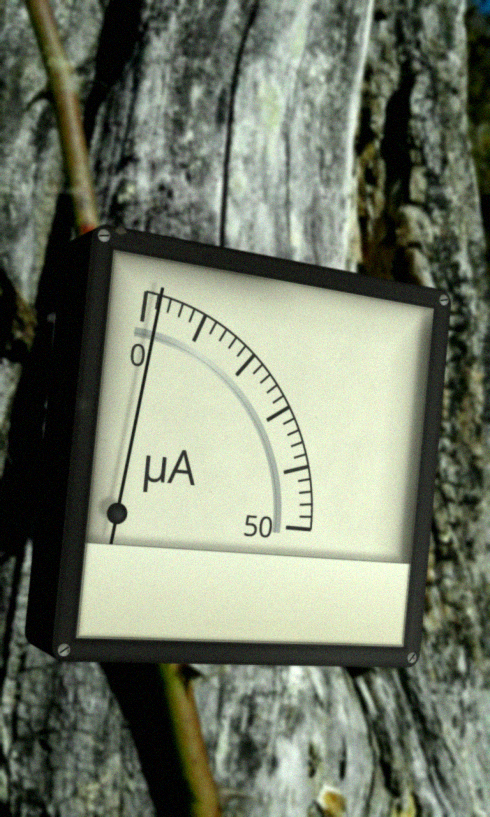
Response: value=2 unit=µA
